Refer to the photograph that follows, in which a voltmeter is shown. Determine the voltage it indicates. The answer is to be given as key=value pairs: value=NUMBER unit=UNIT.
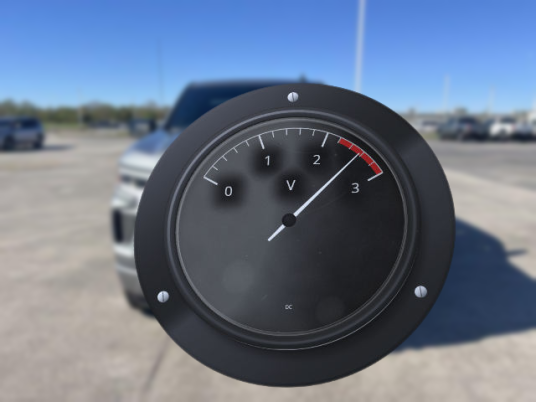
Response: value=2.6 unit=V
